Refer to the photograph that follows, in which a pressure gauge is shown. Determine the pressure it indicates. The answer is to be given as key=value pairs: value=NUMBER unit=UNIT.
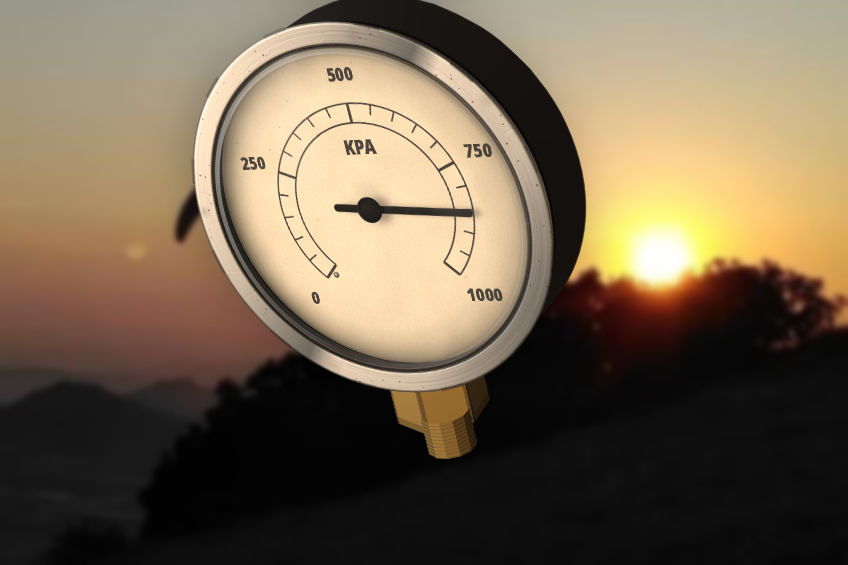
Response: value=850 unit=kPa
